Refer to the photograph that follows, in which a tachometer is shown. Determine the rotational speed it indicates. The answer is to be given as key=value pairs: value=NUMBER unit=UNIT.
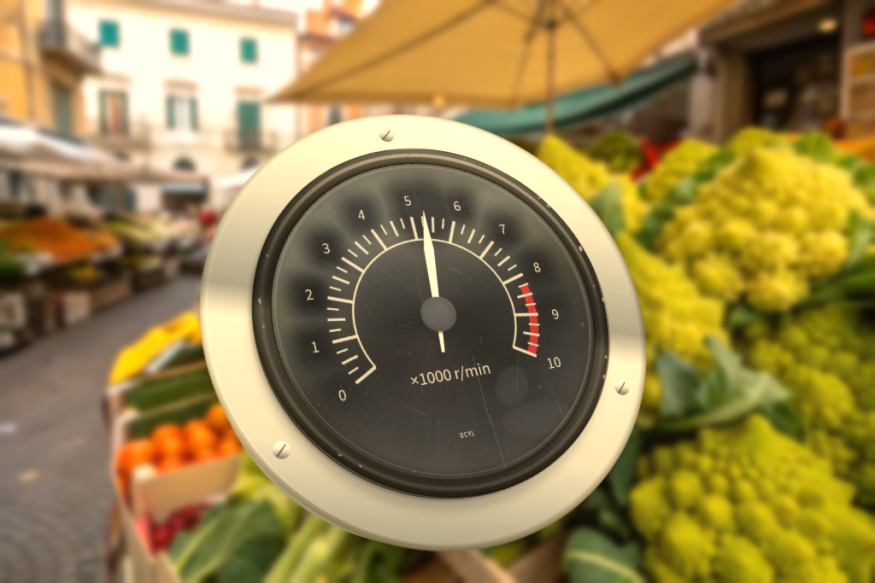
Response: value=5250 unit=rpm
